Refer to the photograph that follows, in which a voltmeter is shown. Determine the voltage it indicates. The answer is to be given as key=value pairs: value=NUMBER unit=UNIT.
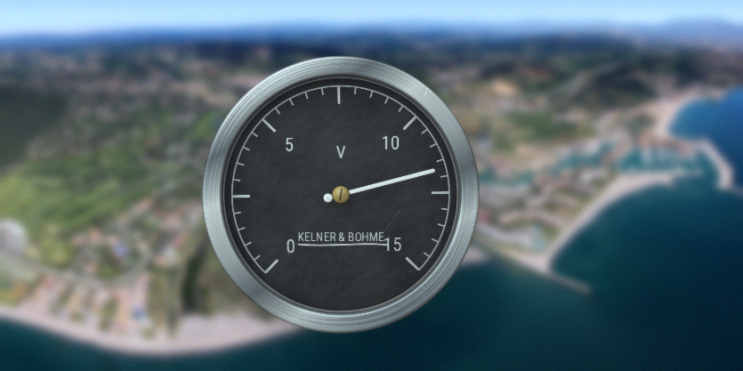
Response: value=11.75 unit=V
